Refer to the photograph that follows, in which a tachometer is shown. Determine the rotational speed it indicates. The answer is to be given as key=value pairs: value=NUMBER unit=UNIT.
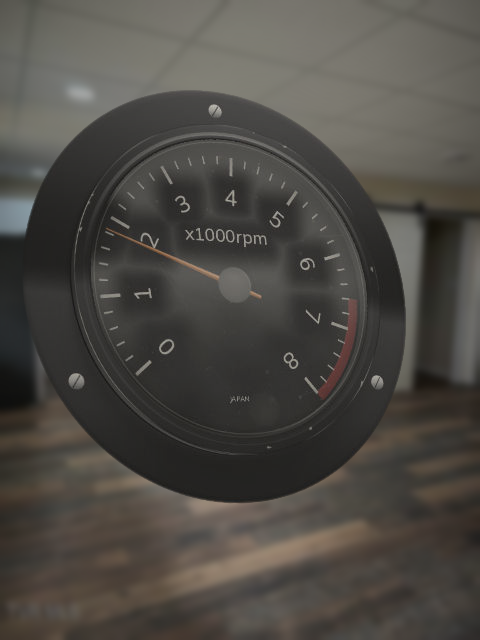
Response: value=1800 unit=rpm
